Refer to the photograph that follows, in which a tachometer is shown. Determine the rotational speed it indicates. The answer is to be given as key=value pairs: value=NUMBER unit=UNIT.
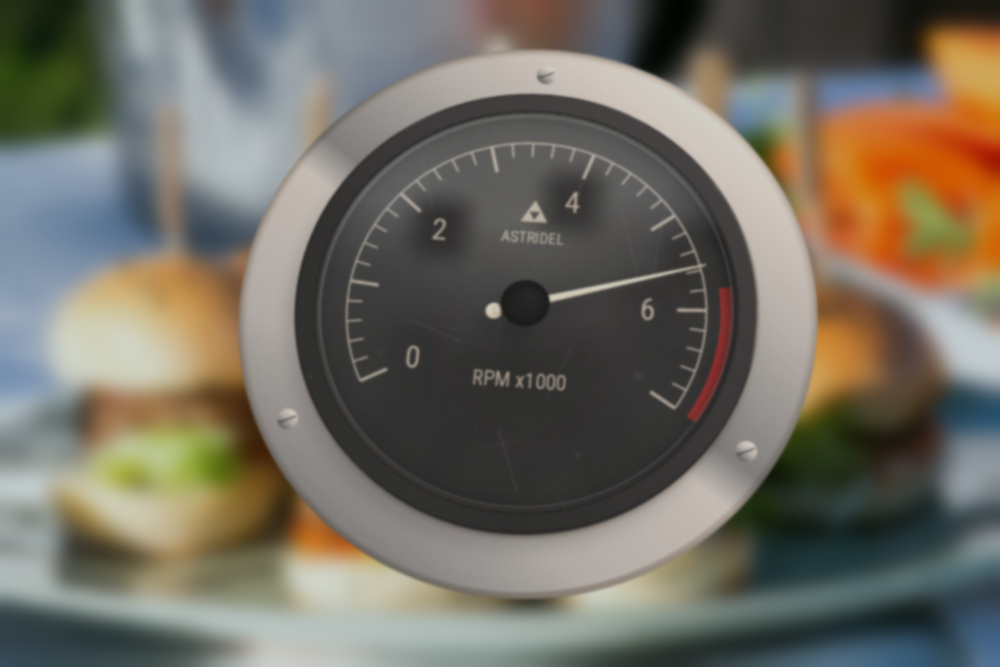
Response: value=5600 unit=rpm
